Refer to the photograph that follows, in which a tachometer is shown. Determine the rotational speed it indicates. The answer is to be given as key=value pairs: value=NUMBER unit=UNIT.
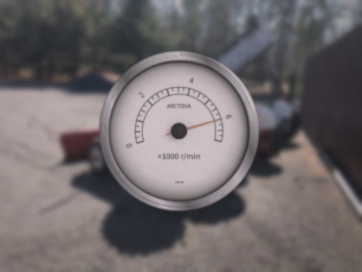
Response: value=6000 unit=rpm
